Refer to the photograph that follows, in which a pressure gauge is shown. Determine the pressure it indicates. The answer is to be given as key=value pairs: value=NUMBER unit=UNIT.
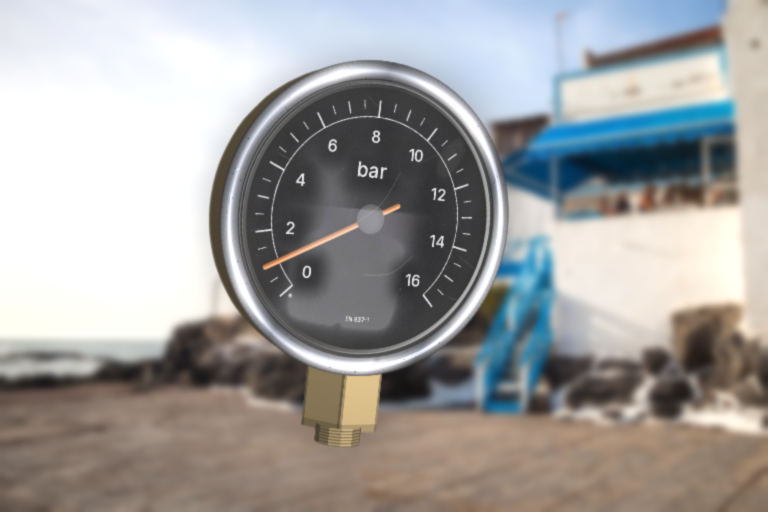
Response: value=1 unit=bar
